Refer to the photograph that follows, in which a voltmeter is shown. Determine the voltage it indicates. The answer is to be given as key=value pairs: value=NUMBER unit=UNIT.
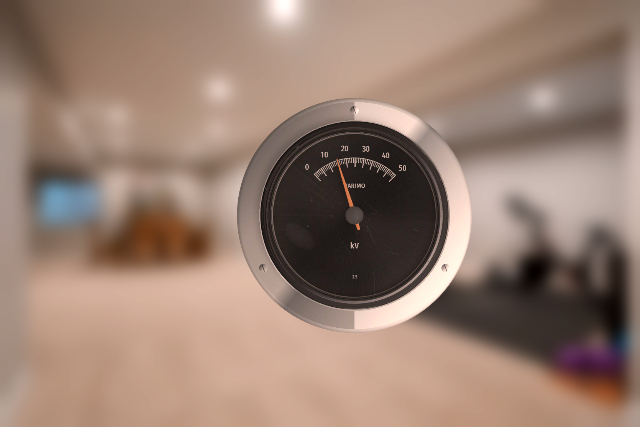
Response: value=15 unit=kV
